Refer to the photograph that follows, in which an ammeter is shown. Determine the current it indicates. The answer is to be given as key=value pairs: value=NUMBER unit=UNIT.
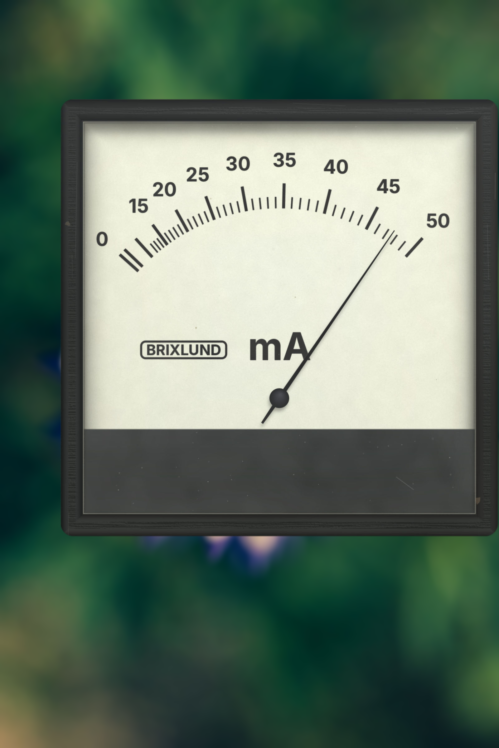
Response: value=47.5 unit=mA
